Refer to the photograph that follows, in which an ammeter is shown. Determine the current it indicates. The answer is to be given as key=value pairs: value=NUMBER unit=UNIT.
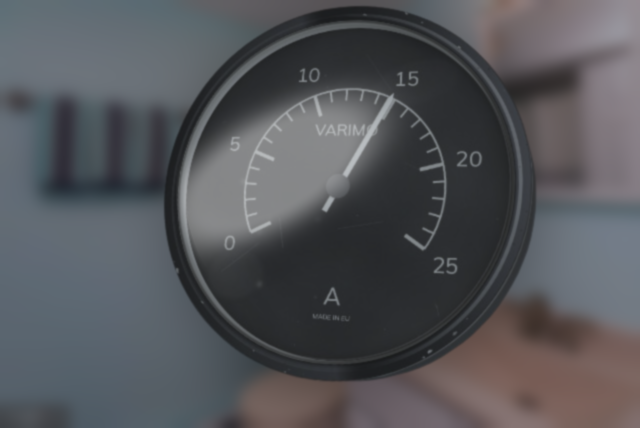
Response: value=15 unit=A
